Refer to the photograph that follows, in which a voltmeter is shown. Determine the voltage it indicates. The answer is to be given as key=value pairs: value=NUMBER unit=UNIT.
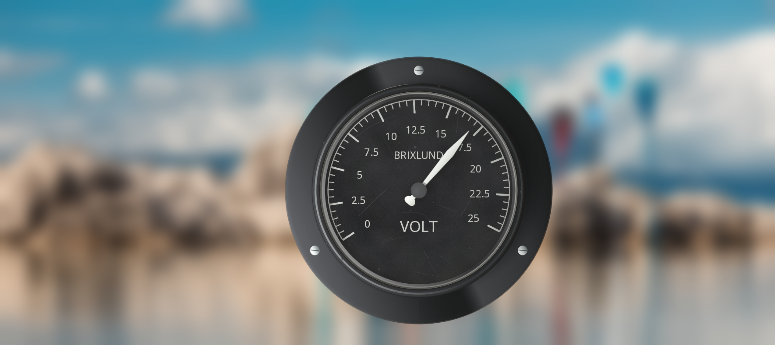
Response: value=17 unit=V
